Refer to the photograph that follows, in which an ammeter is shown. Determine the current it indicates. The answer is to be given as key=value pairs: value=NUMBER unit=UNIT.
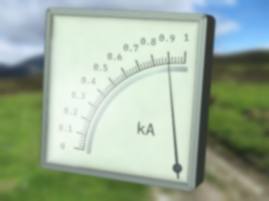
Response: value=0.9 unit=kA
